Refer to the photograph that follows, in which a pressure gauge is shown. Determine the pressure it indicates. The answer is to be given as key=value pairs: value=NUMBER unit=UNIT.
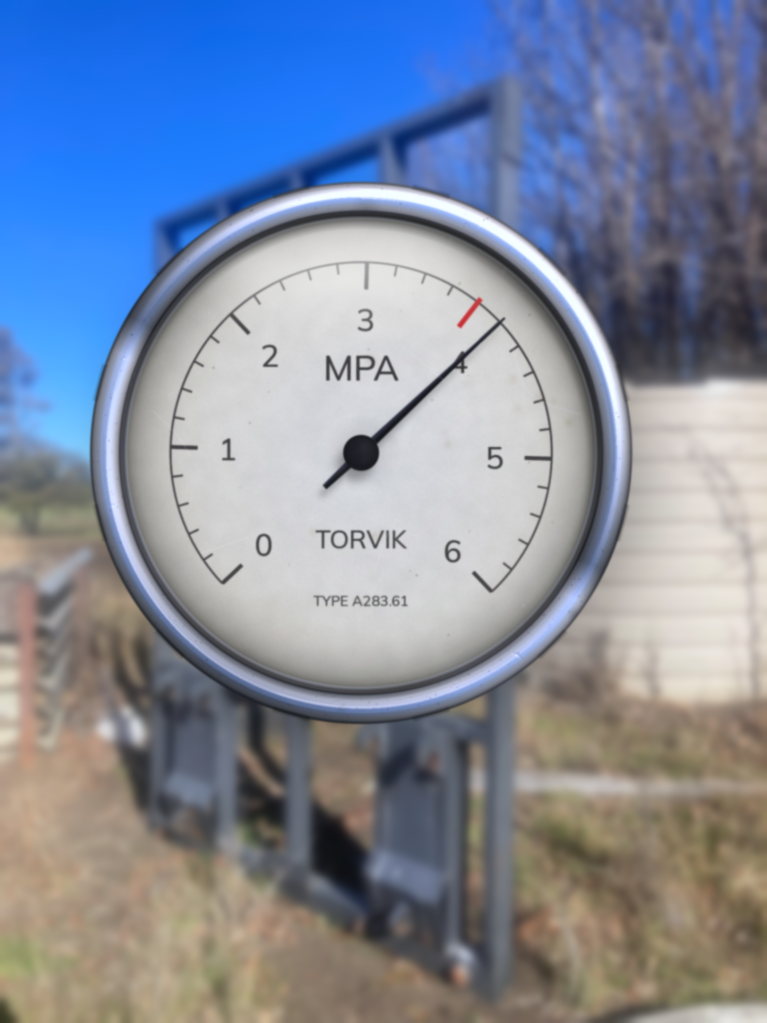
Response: value=4 unit=MPa
